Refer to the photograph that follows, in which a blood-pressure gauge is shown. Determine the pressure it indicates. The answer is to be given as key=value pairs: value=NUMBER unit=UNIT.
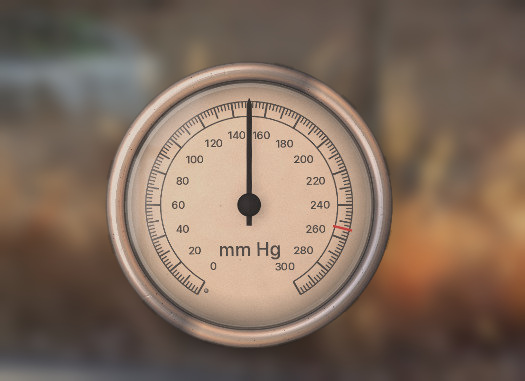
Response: value=150 unit=mmHg
